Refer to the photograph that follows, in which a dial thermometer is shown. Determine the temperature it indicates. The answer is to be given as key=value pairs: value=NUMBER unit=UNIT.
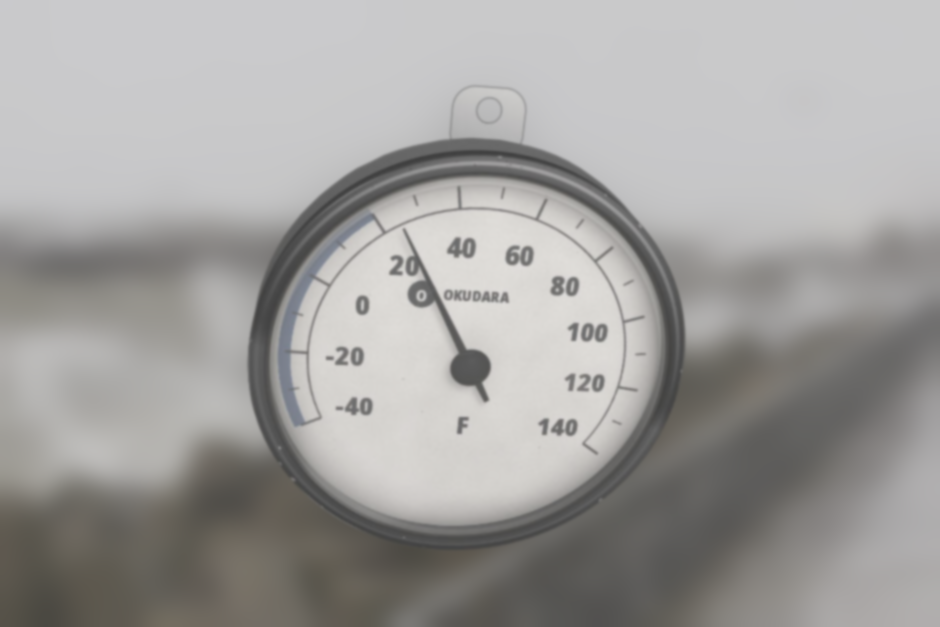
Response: value=25 unit=°F
